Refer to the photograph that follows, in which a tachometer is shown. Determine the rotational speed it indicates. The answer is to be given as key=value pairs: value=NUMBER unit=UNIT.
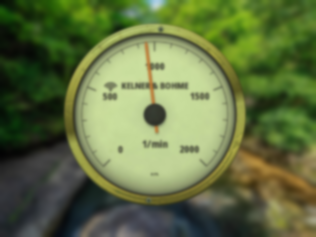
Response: value=950 unit=rpm
